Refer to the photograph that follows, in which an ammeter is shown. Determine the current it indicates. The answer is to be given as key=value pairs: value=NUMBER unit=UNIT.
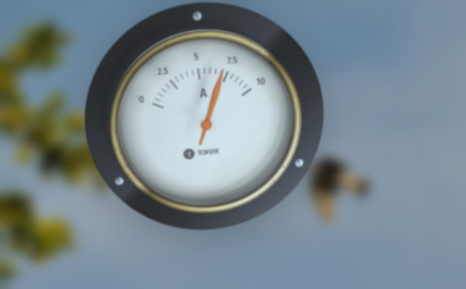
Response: value=7 unit=A
